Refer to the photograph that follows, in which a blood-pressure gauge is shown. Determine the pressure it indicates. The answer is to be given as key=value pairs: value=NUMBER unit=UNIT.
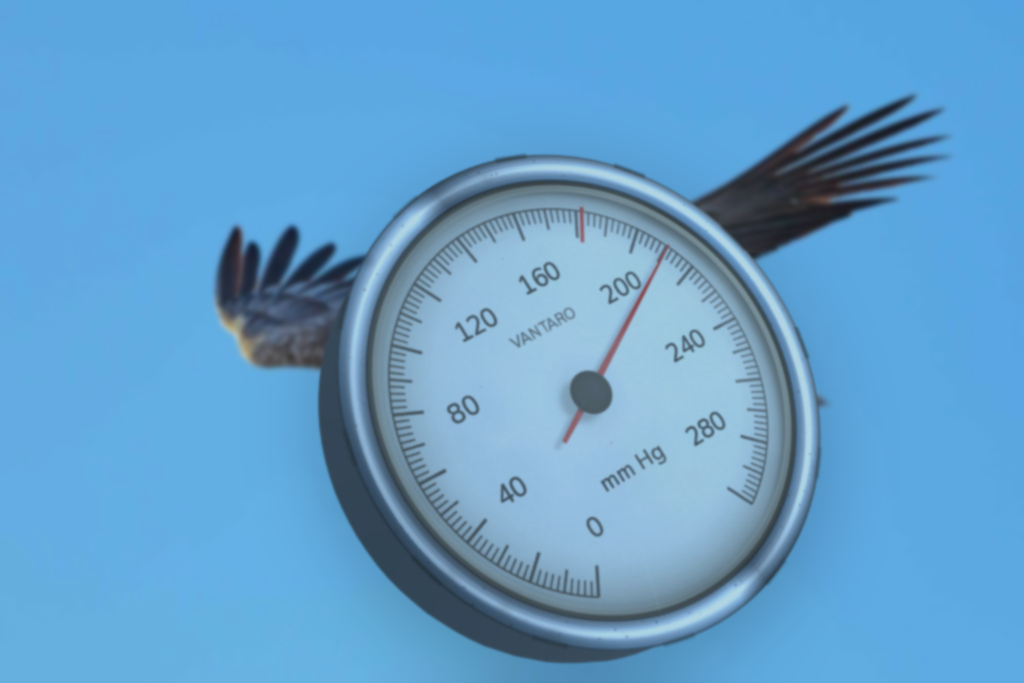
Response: value=210 unit=mmHg
